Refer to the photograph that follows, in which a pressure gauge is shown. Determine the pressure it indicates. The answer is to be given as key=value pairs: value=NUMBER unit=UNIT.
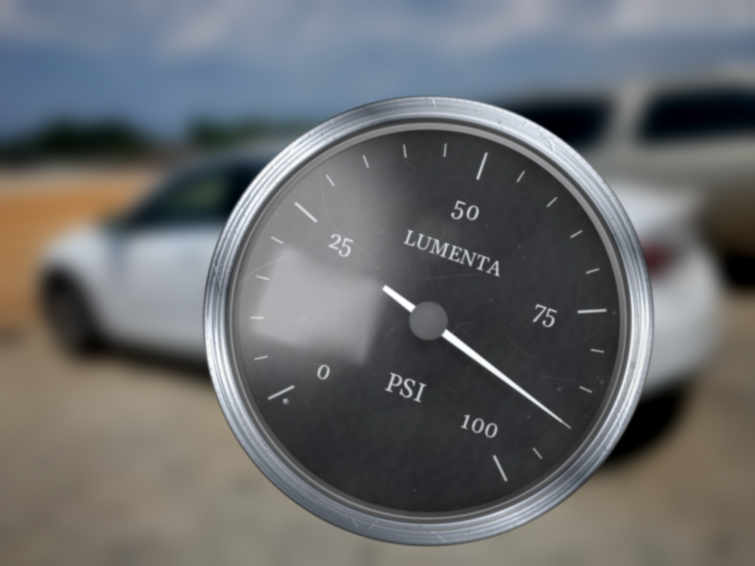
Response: value=90 unit=psi
